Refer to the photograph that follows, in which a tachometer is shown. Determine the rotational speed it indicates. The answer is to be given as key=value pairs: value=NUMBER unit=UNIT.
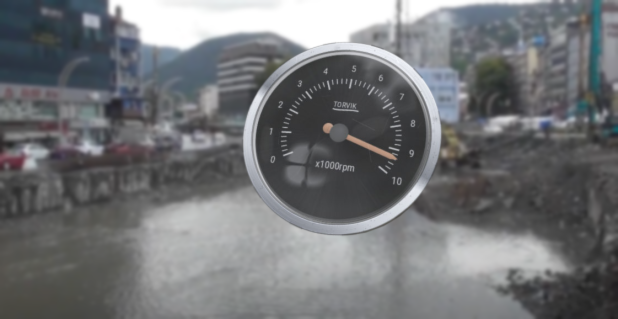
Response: value=9400 unit=rpm
